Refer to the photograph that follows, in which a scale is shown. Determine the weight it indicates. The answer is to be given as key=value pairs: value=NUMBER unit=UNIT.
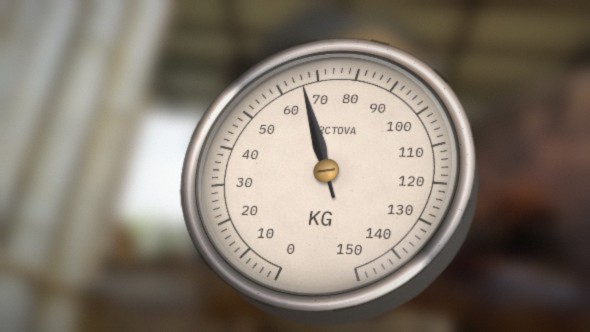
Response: value=66 unit=kg
